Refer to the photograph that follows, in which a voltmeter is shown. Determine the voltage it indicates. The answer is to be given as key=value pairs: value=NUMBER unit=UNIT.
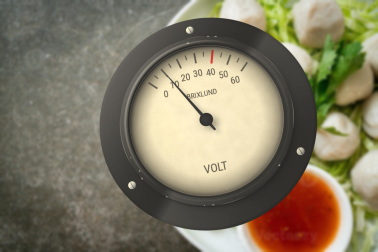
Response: value=10 unit=V
